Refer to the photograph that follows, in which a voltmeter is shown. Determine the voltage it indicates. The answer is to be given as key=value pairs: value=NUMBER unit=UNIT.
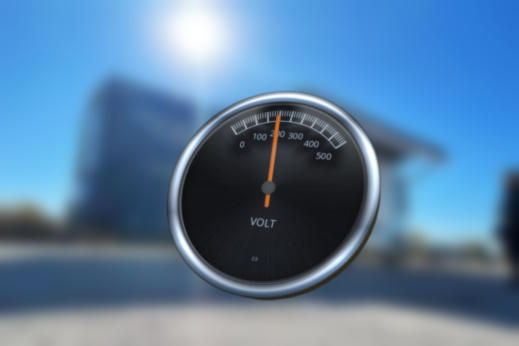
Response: value=200 unit=V
